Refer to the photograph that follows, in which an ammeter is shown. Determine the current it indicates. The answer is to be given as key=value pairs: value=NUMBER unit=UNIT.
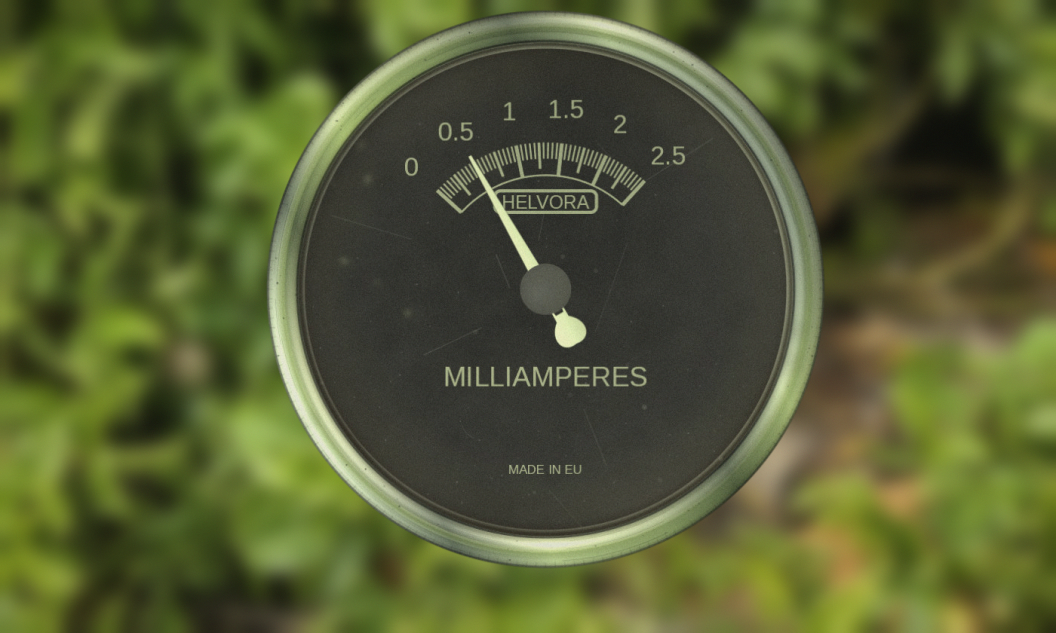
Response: value=0.5 unit=mA
